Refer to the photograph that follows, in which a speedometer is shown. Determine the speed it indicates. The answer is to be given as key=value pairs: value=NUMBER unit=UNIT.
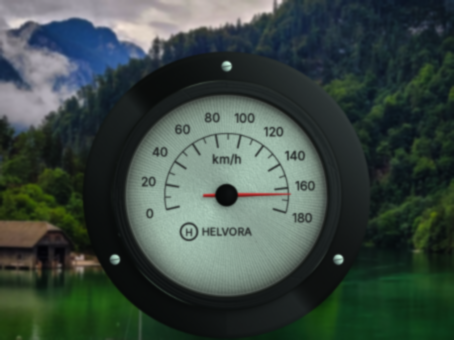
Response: value=165 unit=km/h
